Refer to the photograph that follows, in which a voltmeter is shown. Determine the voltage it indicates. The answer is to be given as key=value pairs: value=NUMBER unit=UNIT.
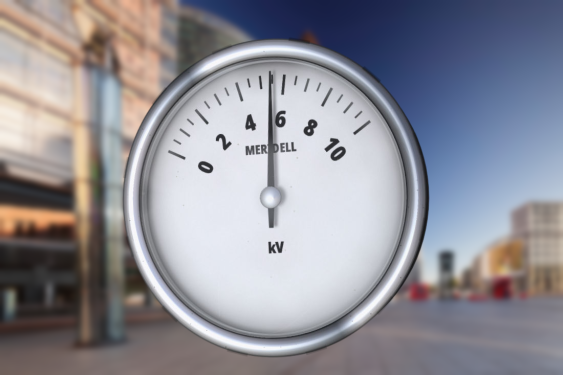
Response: value=5.5 unit=kV
